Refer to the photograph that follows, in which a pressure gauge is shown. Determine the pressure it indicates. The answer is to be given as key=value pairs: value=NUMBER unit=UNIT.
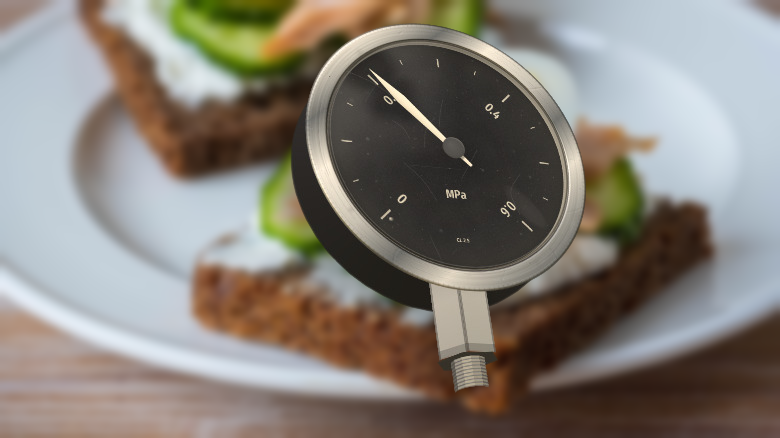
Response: value=0.2 unit=MPa
